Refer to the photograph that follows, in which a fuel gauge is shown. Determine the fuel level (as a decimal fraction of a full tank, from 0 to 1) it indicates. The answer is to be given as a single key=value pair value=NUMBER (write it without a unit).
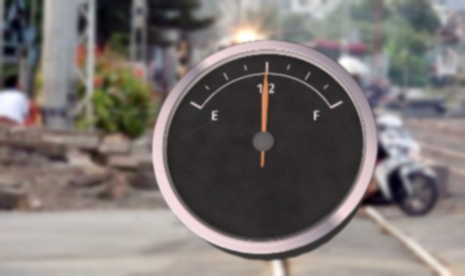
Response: value=0.5
